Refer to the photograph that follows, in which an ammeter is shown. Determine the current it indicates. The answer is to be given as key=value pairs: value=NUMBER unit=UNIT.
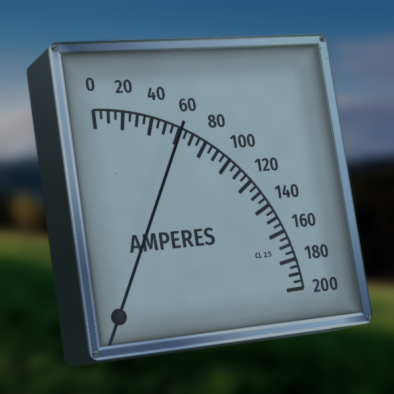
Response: value=60 unit=A
